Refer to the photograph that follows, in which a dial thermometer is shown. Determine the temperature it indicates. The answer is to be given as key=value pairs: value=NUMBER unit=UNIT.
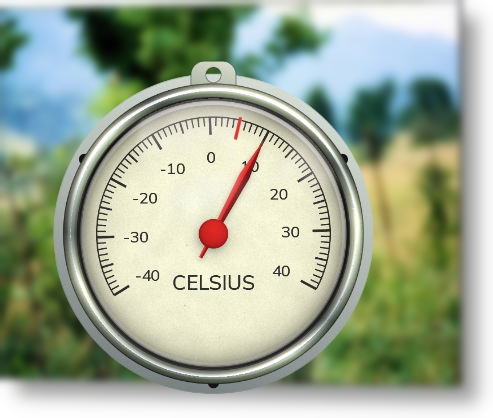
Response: value=10 unit=°C
